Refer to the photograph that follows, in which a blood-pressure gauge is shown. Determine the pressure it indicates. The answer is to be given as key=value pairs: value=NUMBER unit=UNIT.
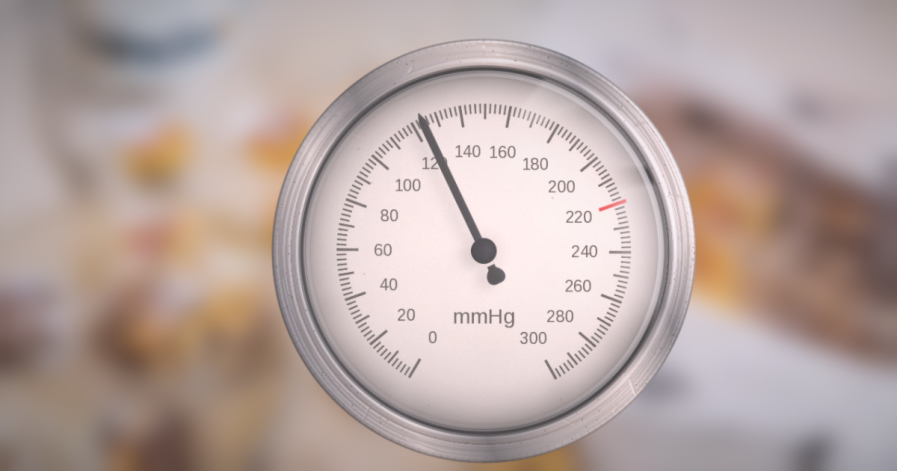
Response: value=124 unit=mmHg
